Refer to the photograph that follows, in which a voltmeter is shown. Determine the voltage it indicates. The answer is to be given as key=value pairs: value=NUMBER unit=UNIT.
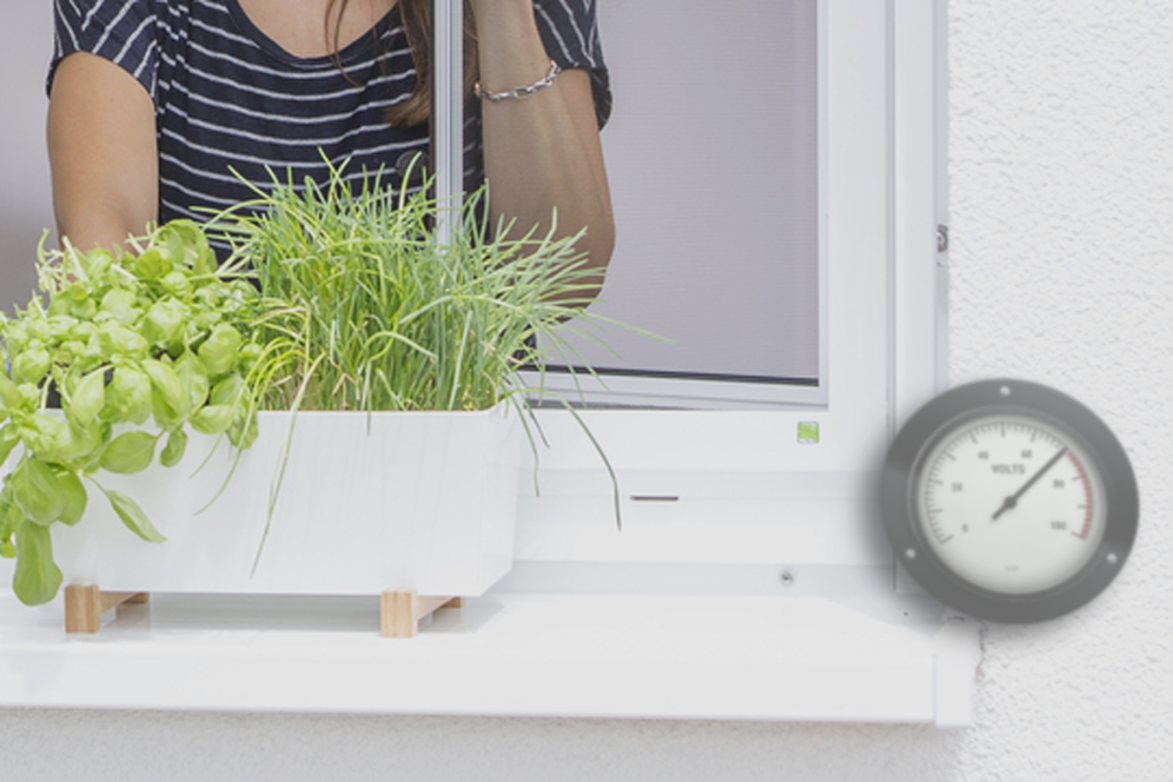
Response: value=70 unit=V
